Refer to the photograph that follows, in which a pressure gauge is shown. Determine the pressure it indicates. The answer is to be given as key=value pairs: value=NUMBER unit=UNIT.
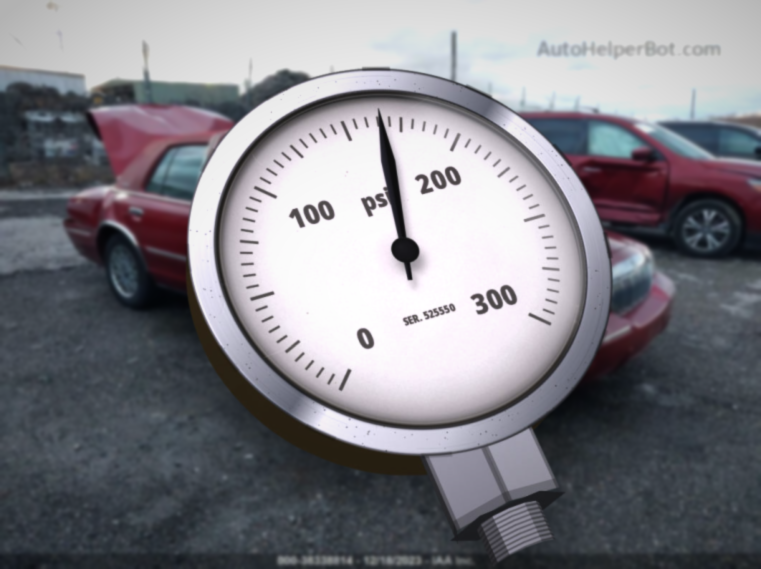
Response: value=165 unit=psi
